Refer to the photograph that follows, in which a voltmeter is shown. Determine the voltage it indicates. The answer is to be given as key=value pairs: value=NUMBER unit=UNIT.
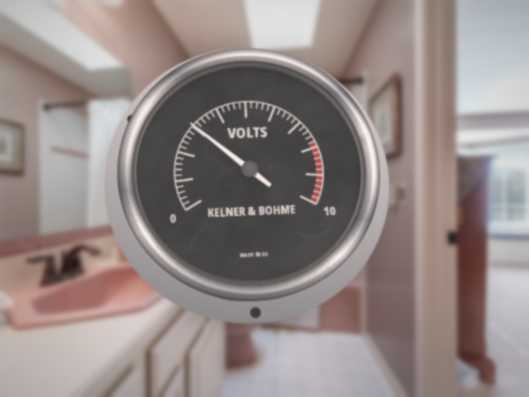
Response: value=3 unit=V
